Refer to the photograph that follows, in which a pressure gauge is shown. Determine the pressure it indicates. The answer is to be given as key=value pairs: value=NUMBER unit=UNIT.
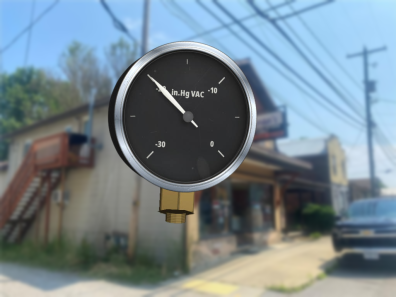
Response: value=-20 unit=inHg
